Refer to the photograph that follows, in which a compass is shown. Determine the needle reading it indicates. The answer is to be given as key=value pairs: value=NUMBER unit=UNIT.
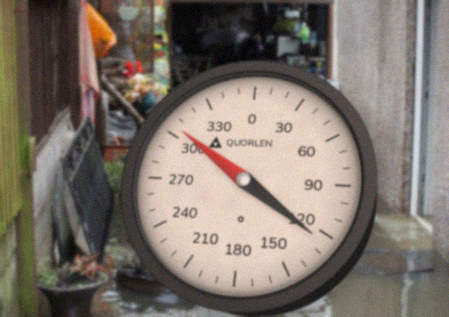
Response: value=305 unit=°
